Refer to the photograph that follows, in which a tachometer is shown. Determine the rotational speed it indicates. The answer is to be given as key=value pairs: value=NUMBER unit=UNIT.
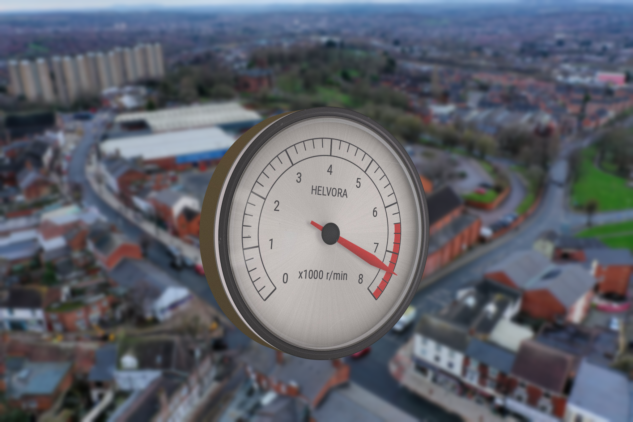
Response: value=7400 unit=rpm
